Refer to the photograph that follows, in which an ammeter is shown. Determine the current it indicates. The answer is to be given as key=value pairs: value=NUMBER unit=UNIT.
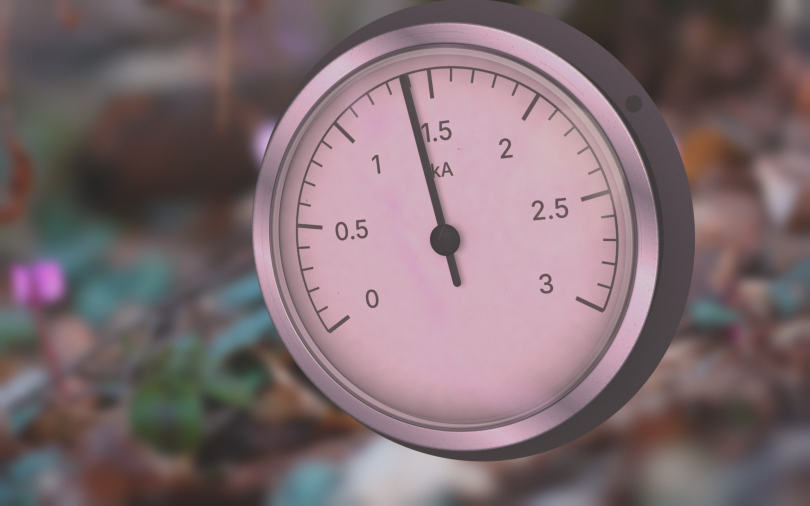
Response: value=1.4 unit=kA
